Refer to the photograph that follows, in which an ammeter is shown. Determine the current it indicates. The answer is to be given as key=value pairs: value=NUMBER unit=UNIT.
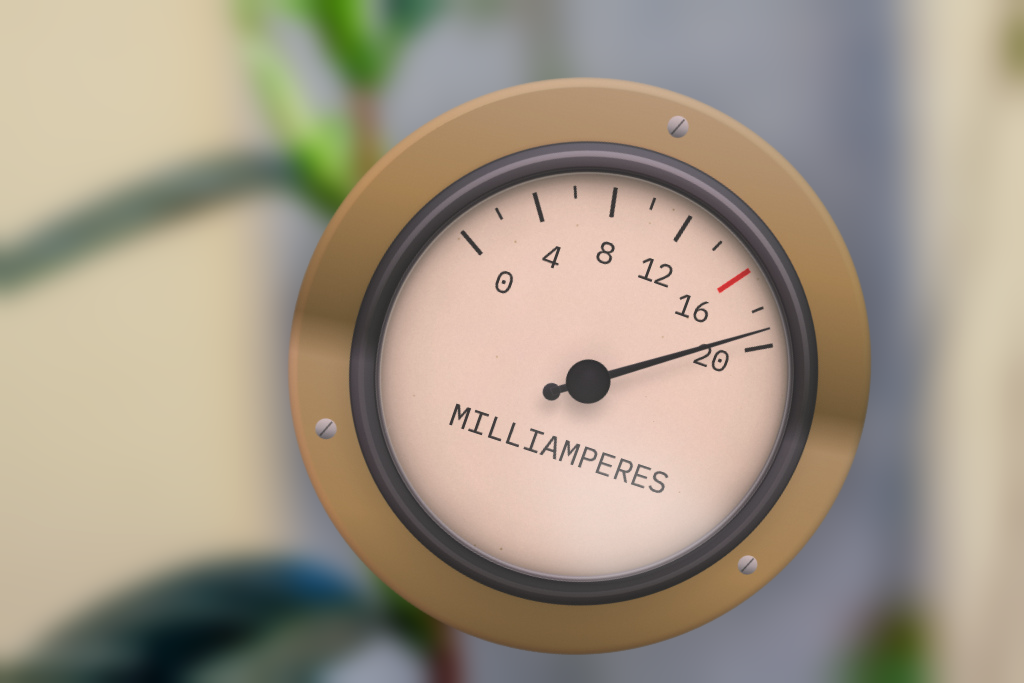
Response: value=19 unit=mA
